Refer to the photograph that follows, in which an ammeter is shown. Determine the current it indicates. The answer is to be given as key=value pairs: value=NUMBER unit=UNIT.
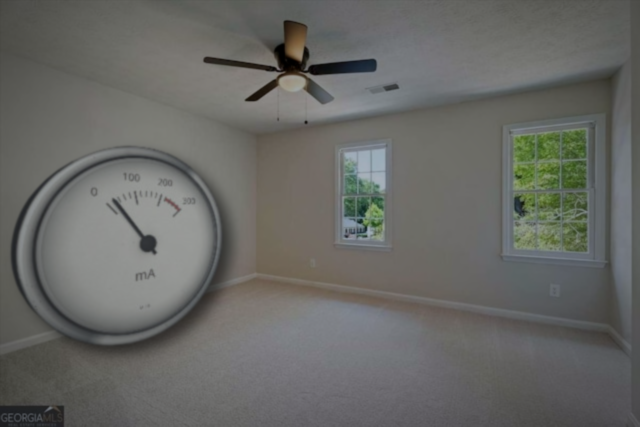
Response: value=20 unit=mA
